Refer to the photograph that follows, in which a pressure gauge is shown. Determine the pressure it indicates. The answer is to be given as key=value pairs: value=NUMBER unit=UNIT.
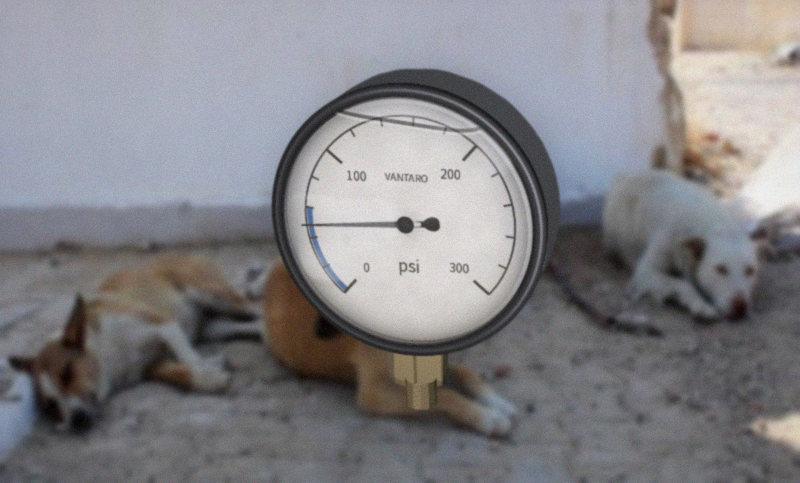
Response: value=50 unit=psi
